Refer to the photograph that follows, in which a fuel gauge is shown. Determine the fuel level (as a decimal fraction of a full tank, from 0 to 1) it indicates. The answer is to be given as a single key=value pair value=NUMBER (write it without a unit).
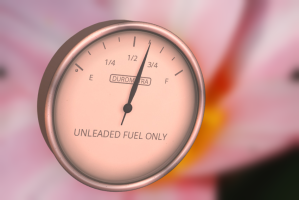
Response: value=0.625
